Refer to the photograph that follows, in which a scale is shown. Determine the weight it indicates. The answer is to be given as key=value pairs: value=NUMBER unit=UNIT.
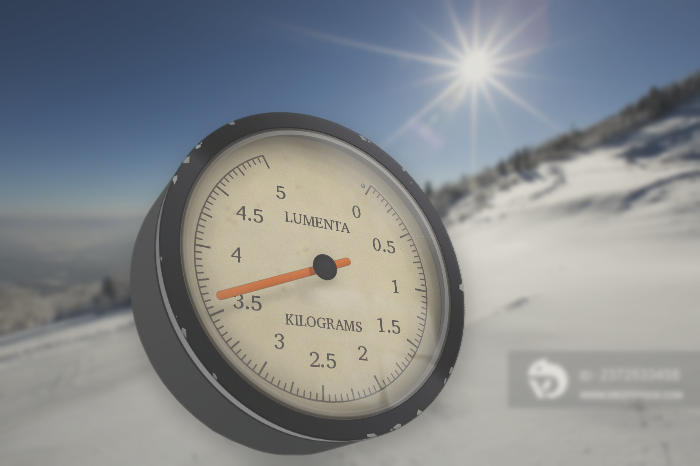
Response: value=3.6 unit=kg
